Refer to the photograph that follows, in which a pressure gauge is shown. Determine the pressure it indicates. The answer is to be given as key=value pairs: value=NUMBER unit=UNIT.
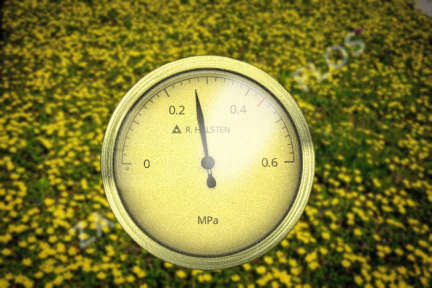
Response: value=0.27 unit=MPa
